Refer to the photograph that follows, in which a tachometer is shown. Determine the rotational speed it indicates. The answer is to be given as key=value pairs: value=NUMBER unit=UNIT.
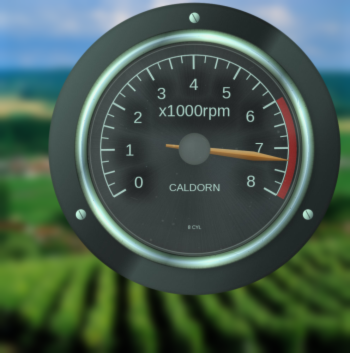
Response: value=7250 unit=rpm
